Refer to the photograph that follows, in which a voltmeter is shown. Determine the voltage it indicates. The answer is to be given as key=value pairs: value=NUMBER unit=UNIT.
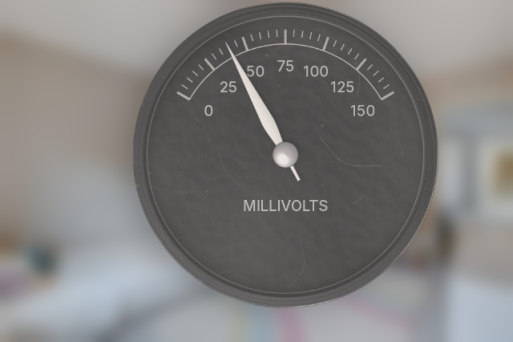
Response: value=40 unit=mV
